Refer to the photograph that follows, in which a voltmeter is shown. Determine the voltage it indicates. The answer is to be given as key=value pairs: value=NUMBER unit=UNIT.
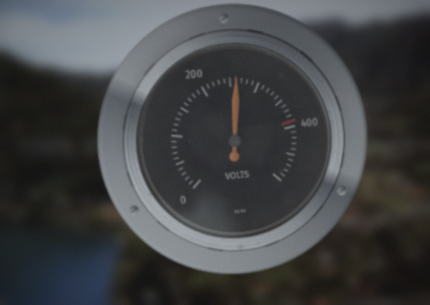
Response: value=260 unit=V
